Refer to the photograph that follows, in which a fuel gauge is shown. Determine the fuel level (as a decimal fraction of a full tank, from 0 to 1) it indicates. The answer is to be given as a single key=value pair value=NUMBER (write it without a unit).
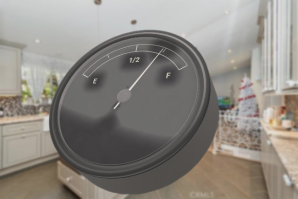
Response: value=0.75
